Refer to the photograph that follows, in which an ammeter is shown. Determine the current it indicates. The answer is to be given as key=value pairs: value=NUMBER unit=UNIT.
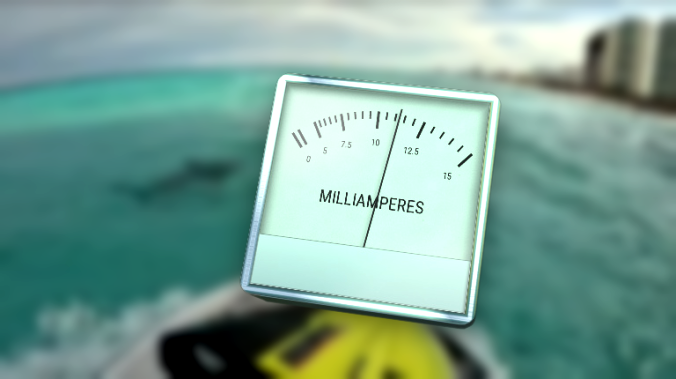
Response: value=11.25 unit=mA
